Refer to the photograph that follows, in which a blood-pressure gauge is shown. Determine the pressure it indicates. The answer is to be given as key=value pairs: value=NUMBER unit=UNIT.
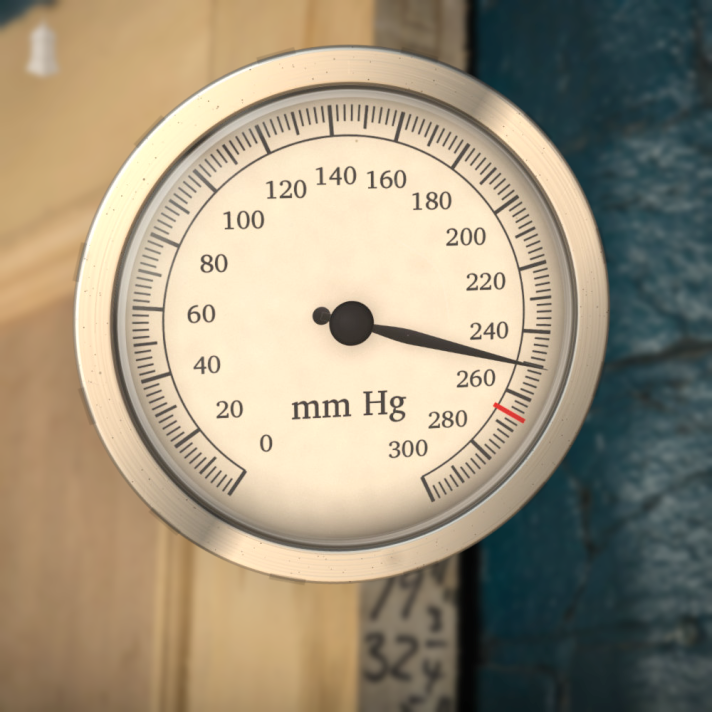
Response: value=250 unit=mmHg
